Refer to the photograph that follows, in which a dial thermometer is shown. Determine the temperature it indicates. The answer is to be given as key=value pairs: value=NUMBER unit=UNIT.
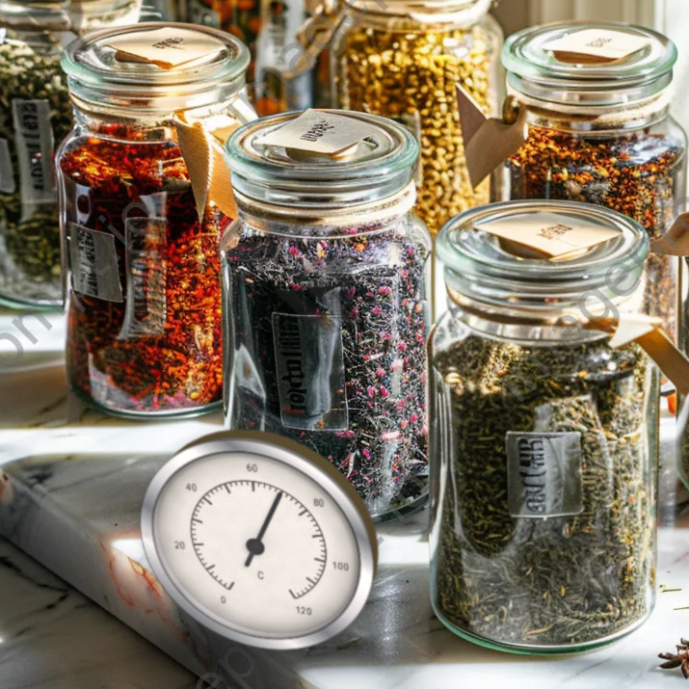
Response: value=70 unit=°C
